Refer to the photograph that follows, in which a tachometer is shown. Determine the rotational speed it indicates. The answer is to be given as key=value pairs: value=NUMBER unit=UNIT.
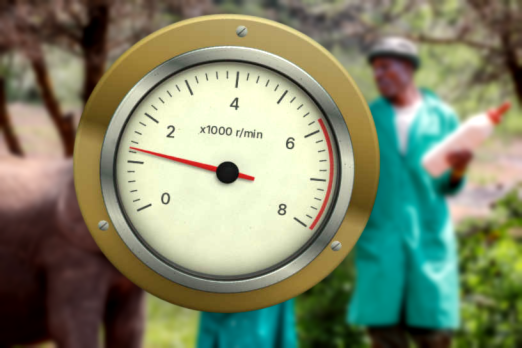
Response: value=1300 unit=rpm
